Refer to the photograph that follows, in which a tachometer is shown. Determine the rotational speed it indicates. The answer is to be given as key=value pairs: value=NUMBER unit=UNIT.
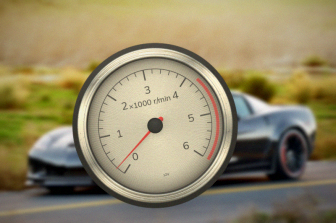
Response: value=200 unit=rpm
